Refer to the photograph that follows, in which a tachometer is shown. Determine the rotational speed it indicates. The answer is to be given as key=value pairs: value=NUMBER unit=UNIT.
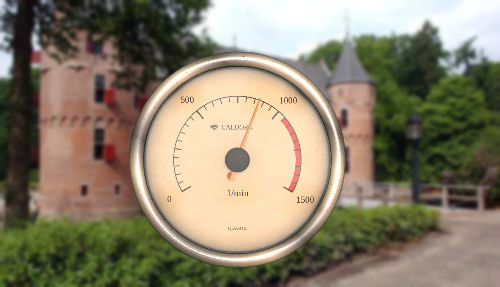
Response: value=875 unit=rpm
